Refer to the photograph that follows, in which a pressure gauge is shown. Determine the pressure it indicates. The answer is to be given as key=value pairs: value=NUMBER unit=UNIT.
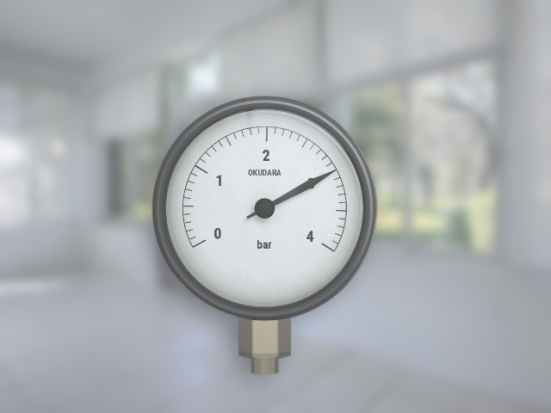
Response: value=3 unit=bar
